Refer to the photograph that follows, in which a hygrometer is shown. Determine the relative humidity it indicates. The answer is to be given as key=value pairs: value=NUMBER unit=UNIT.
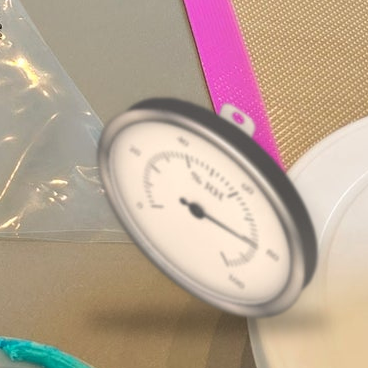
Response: value=80 unit=%
